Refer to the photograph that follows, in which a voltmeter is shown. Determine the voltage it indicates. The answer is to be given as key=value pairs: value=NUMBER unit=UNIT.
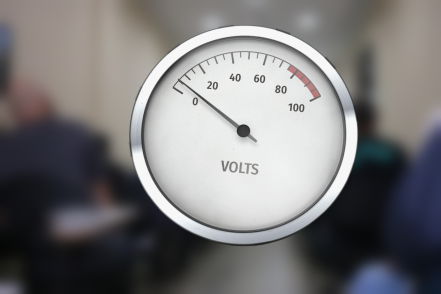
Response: value=5 unit=V
